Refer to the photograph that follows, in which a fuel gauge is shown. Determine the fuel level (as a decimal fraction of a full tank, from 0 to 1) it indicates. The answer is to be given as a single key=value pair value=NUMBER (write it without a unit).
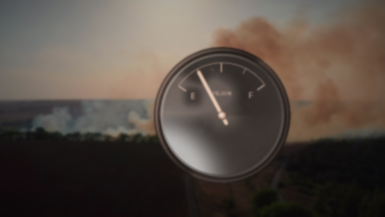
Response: value=0.25
